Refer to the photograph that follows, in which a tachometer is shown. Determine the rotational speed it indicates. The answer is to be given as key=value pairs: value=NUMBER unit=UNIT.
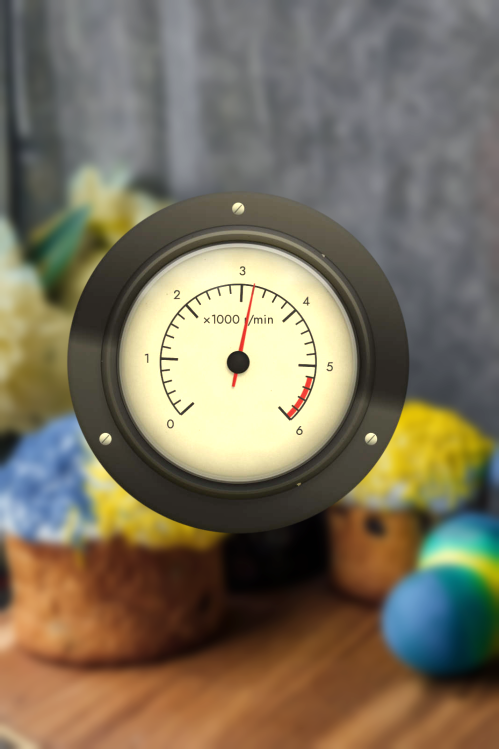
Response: value=3200 unit=rpm
